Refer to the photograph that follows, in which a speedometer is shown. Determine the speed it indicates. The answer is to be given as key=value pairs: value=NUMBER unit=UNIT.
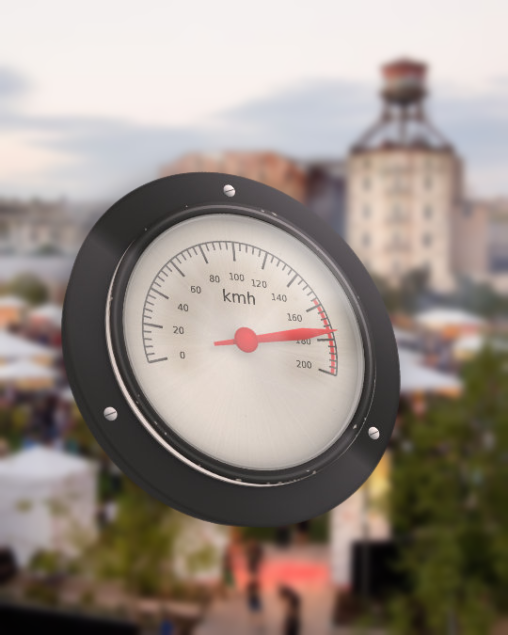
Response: value=176 unit=km/h
